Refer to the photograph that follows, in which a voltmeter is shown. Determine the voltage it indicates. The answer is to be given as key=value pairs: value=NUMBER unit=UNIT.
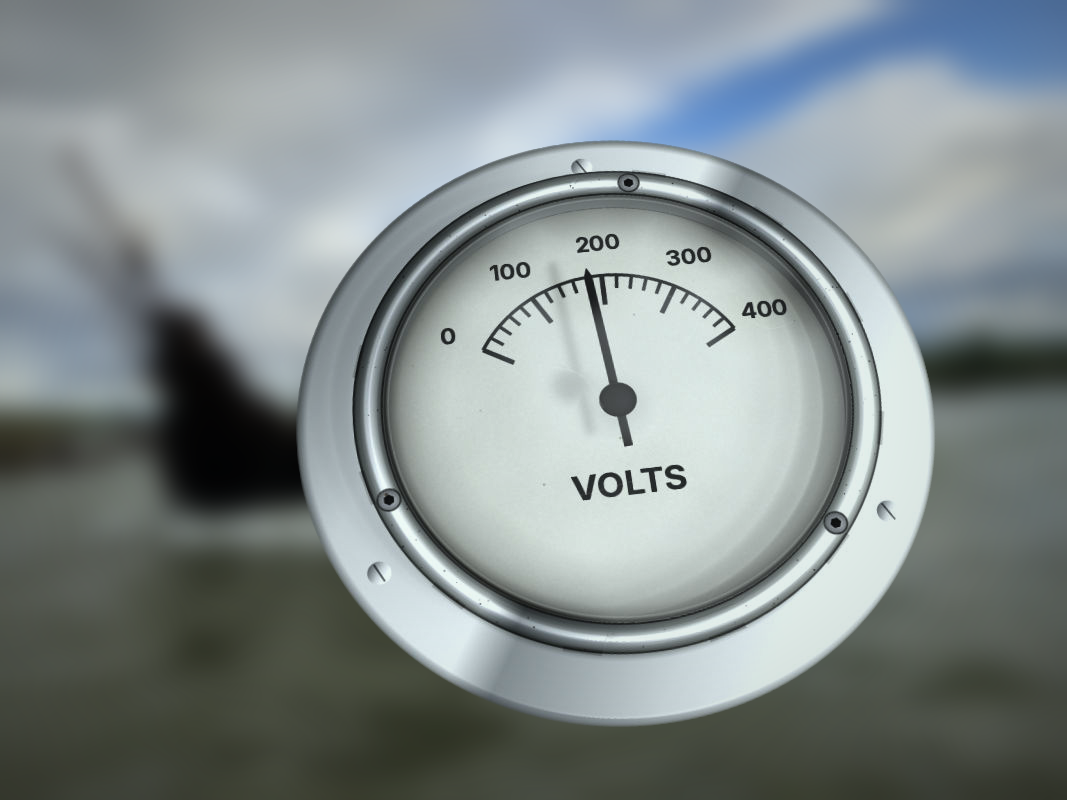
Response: value=180 unit=V
